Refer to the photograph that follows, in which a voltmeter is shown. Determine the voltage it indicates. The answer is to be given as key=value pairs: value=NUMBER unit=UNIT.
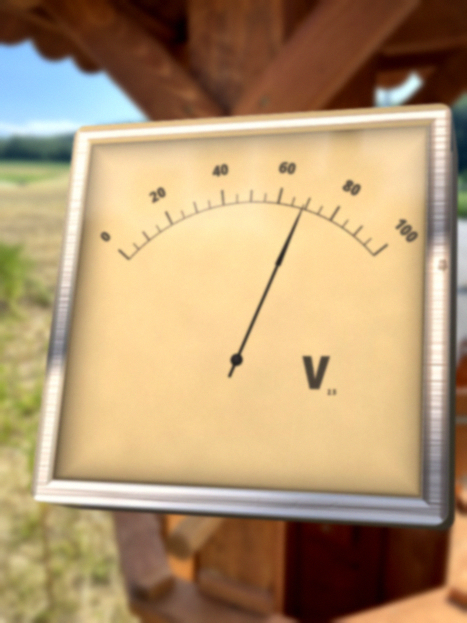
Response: value=70 unit=V
